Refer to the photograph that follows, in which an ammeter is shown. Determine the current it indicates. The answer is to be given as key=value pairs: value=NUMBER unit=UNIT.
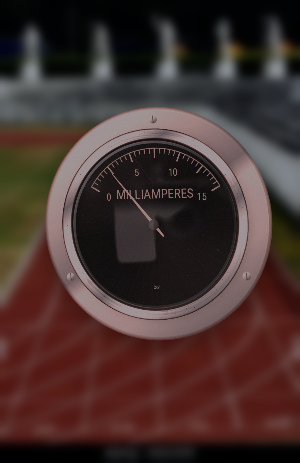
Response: value=2.5 unit=mA
